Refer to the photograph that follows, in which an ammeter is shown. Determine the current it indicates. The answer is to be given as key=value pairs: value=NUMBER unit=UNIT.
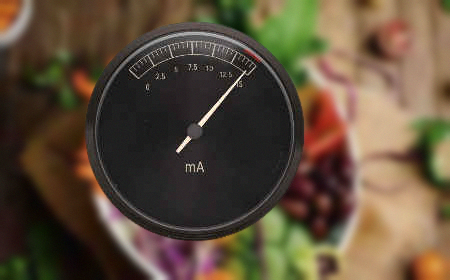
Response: value=14.5 unit=mA
